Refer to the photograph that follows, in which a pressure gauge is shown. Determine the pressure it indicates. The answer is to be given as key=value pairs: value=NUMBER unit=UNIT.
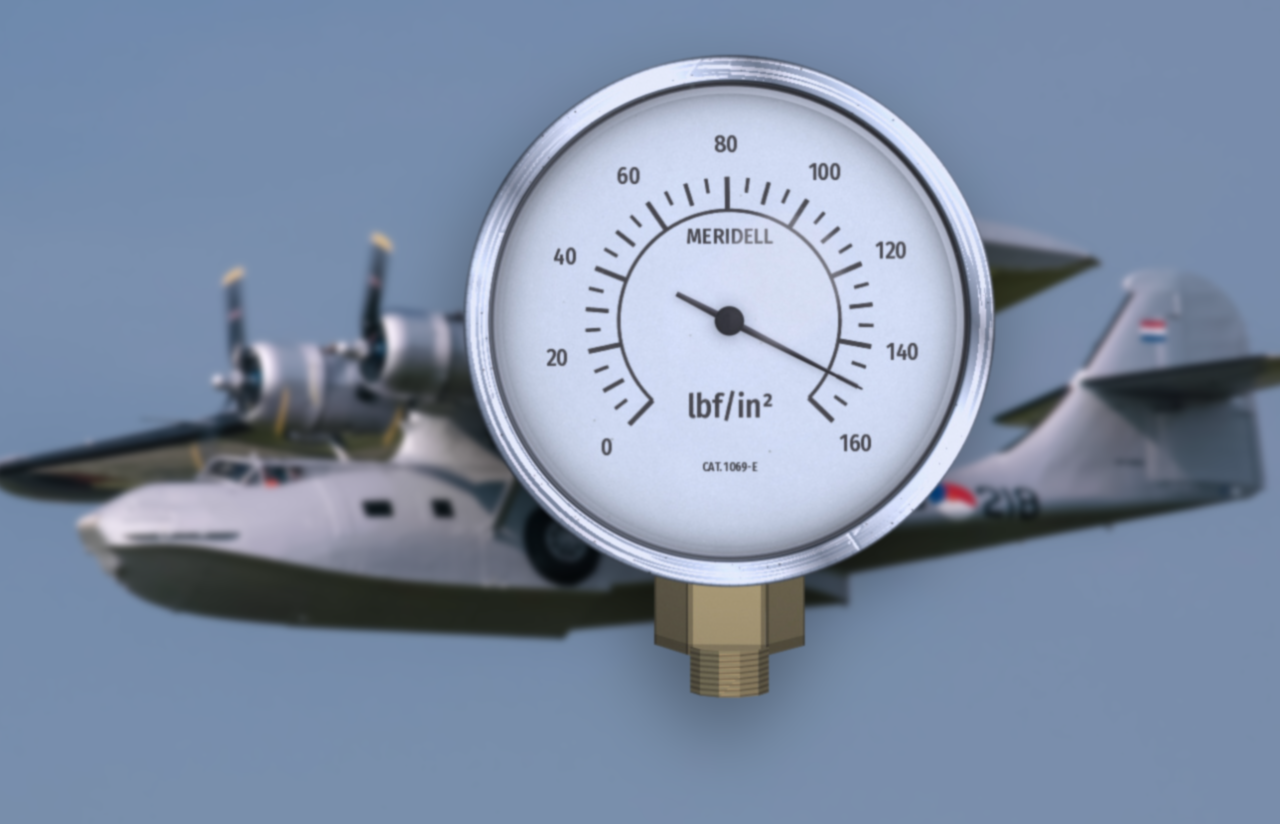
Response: value=150 unit=psi
